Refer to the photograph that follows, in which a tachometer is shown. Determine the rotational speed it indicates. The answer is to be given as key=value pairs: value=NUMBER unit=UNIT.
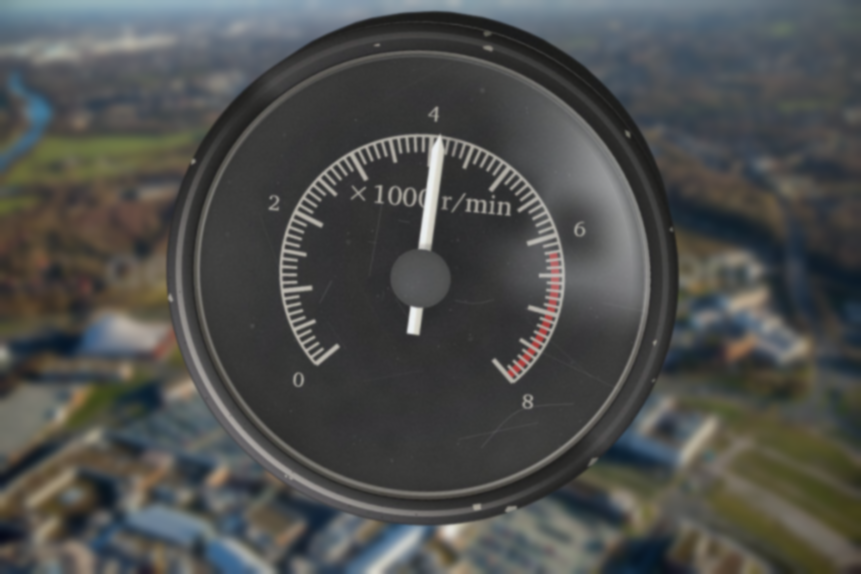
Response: value=4100 unit=rpm
